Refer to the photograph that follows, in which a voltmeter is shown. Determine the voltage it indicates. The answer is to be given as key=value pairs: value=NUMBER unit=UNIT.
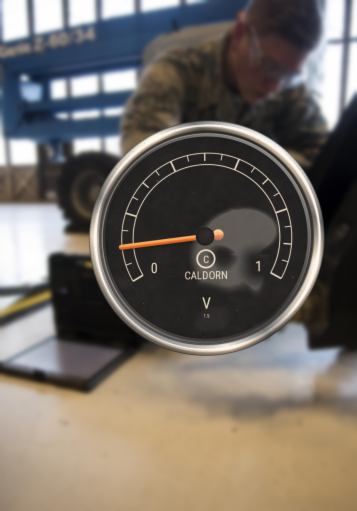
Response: value=0.1 unit=V
